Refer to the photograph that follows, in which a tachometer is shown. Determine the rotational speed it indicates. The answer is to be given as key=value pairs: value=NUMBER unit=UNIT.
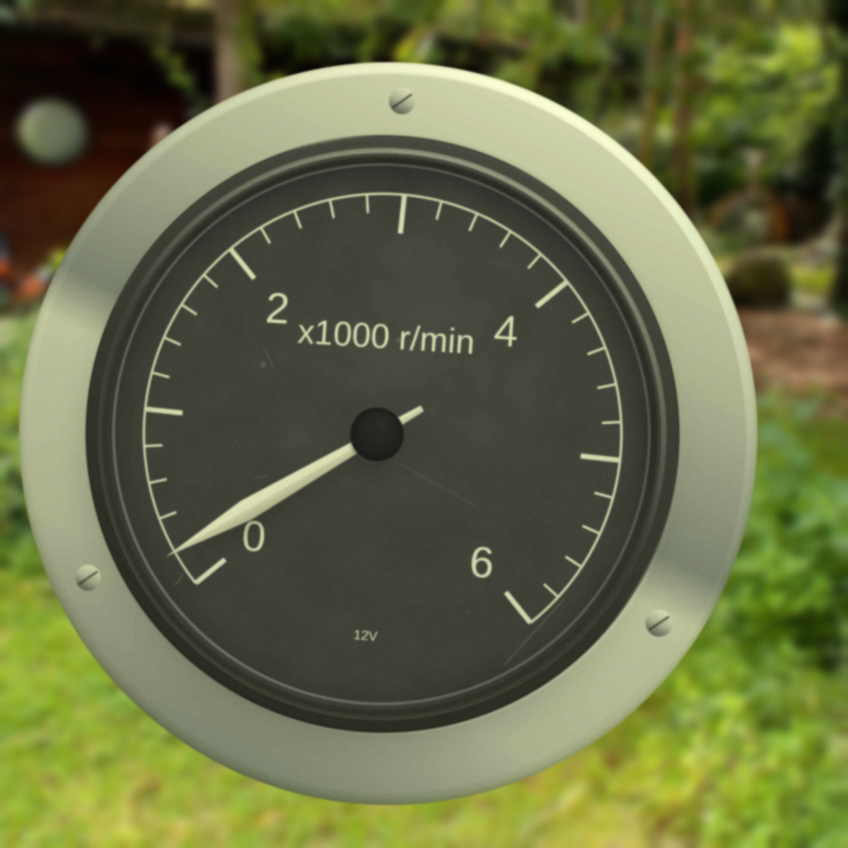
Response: value=200 unit=rpm
